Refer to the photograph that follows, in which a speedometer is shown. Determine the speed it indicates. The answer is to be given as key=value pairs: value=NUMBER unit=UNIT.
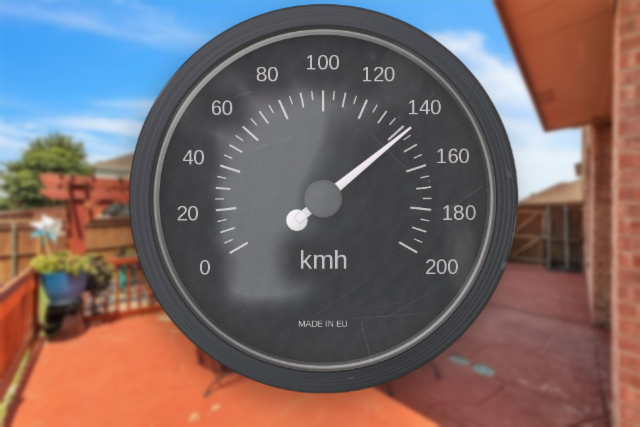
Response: value=142.5 unit=km/h
